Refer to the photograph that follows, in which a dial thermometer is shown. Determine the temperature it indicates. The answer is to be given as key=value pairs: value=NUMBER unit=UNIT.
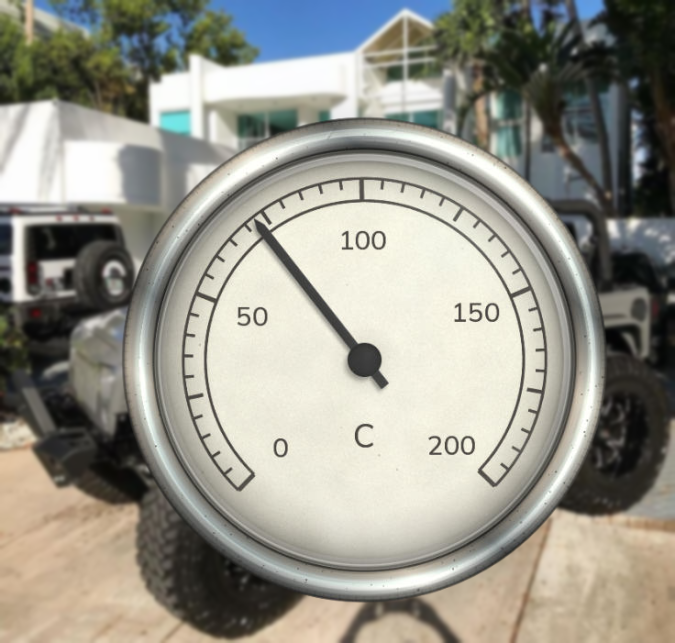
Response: value=72.5 unit=°C
